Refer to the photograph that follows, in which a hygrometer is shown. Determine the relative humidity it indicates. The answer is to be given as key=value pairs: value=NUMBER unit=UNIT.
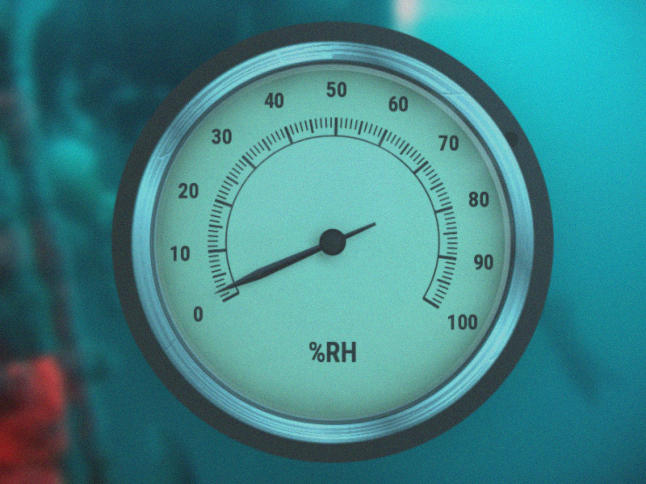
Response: value=2 unit=%
